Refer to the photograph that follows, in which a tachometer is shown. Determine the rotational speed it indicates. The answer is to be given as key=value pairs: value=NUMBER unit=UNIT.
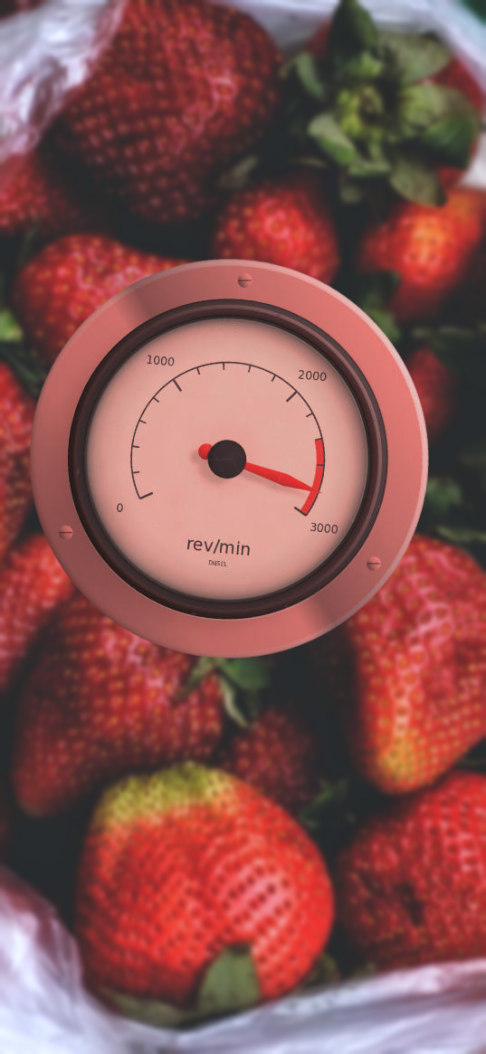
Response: value=2800 unit=rpm
